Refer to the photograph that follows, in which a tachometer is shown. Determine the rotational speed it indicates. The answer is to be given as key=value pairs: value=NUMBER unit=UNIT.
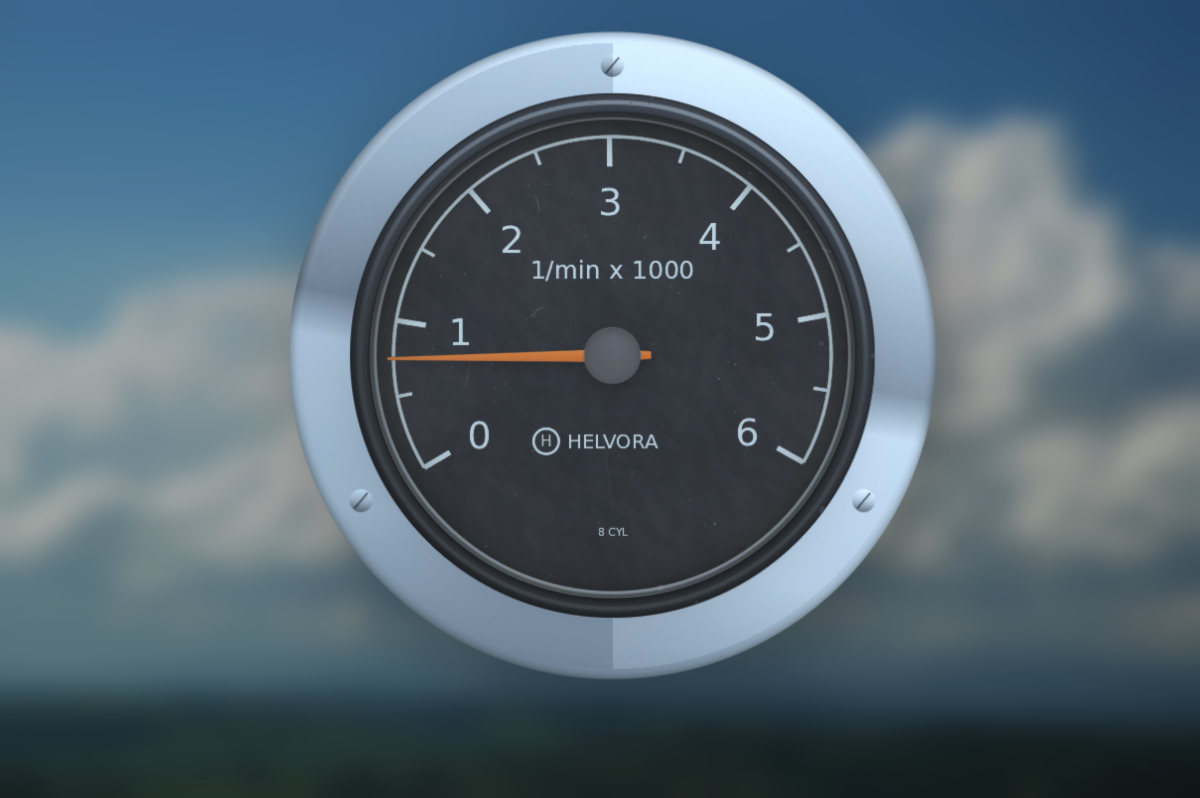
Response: value=750 unit=rpm
